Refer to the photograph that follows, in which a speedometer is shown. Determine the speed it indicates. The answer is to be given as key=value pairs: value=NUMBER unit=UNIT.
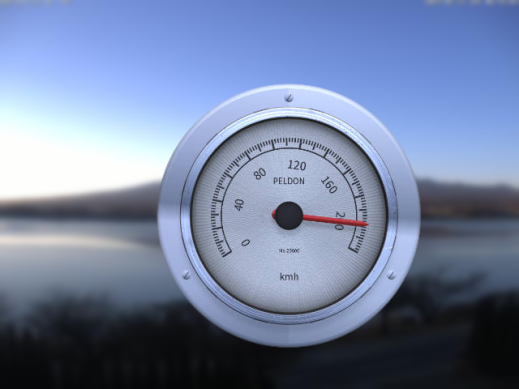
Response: value=200 unit=km/h
